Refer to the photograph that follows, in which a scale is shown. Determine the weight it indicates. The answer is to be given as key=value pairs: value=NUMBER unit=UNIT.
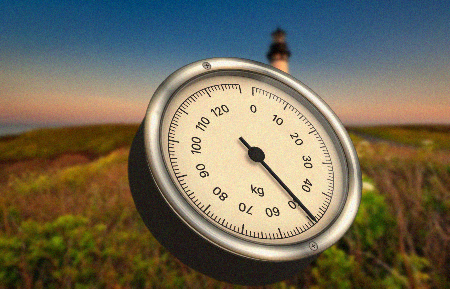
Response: value=50 unit=kg
